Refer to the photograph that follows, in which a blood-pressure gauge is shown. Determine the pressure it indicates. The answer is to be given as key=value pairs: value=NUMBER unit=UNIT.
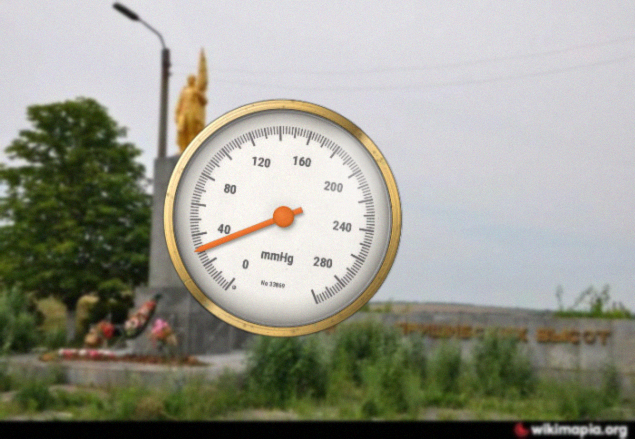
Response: value=30 unit=mmHg
